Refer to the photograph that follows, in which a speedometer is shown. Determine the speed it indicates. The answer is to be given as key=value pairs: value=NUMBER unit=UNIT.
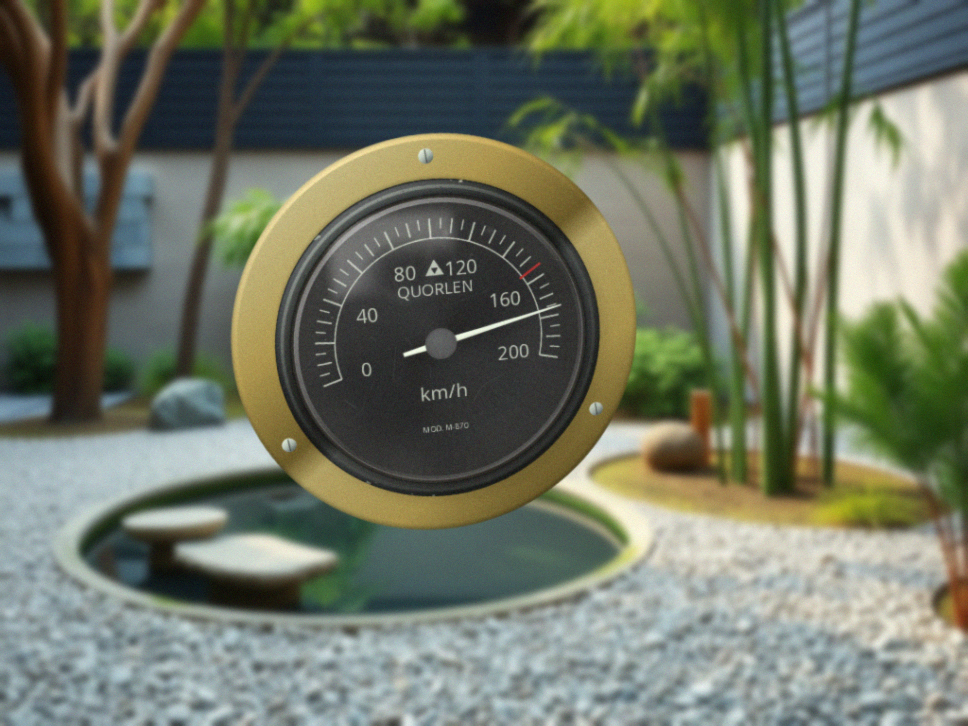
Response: value=175 unit=km/h
